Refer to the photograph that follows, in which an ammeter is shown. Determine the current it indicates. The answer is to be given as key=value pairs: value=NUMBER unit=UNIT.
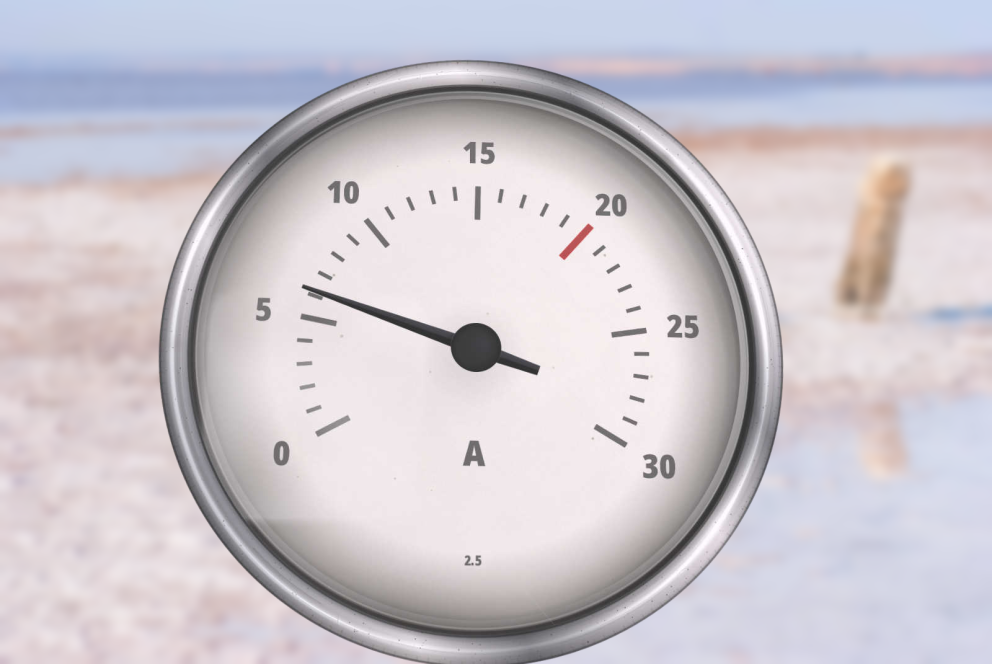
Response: value=6 unit=A
